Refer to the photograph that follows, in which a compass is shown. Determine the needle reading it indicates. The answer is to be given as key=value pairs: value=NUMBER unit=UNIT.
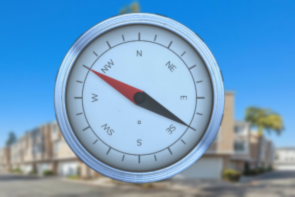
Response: value=300 unit=°
